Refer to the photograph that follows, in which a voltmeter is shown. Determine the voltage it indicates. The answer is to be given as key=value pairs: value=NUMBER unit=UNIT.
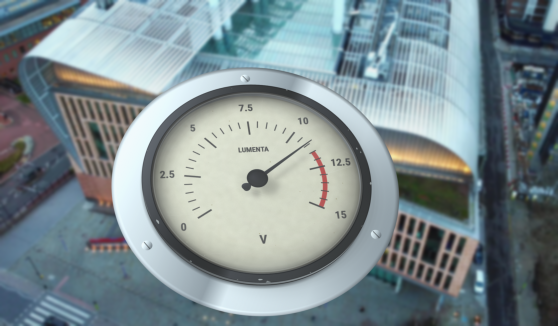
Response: value=11 unit=V
